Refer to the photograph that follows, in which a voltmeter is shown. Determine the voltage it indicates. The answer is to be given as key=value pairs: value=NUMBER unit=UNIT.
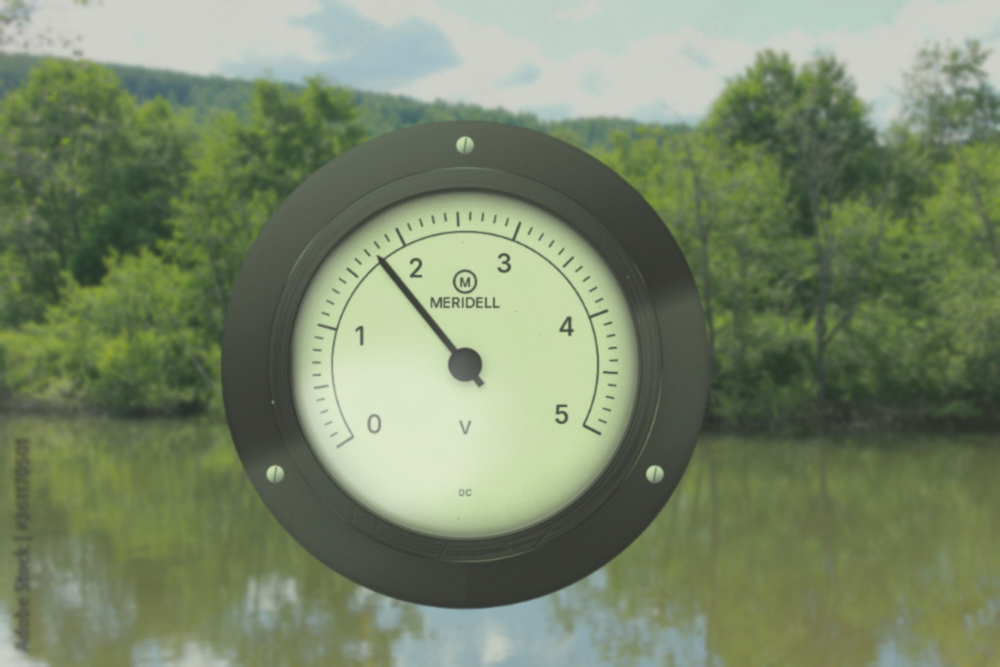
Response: value=1.75 unit=V
